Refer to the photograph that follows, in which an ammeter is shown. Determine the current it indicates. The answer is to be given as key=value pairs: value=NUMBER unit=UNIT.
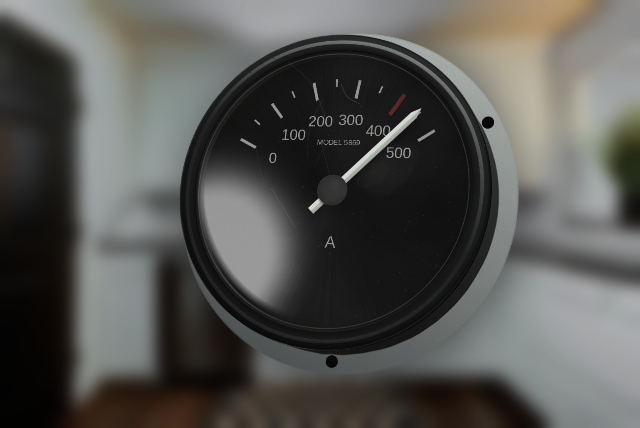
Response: value=450 unit=A
